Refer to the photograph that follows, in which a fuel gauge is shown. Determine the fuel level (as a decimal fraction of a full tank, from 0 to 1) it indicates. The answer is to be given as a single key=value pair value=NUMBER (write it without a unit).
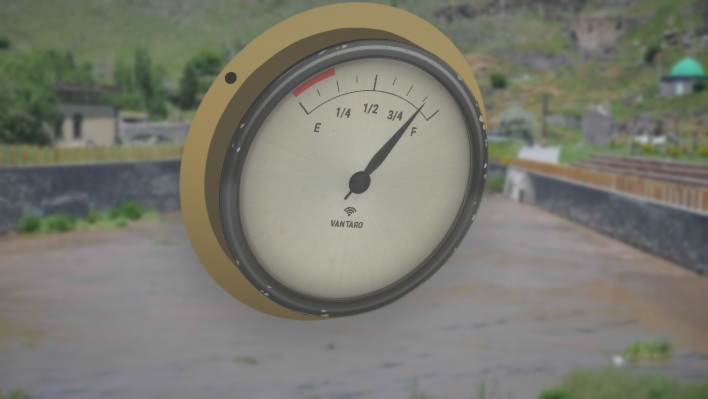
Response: value=0.875
